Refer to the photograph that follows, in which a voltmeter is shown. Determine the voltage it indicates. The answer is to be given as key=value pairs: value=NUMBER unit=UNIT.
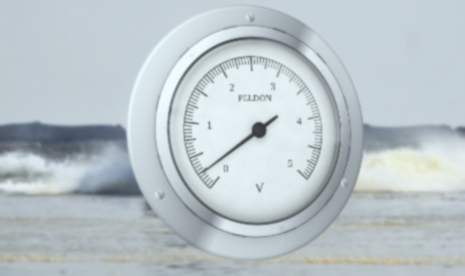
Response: value=0.25 unit=V
